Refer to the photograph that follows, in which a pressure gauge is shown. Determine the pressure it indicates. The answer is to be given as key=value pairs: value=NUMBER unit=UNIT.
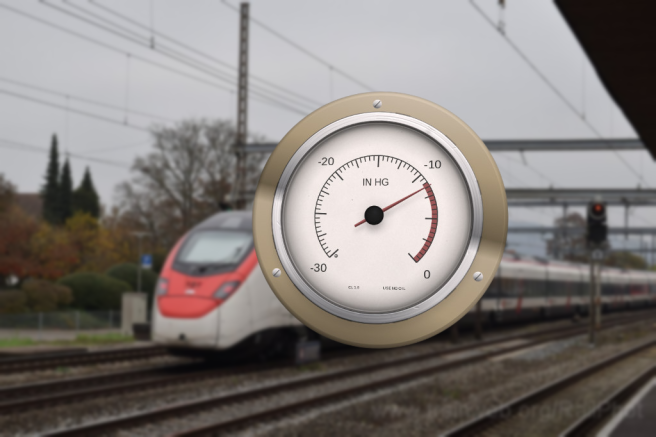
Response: value=-8.5 unit=inHg
